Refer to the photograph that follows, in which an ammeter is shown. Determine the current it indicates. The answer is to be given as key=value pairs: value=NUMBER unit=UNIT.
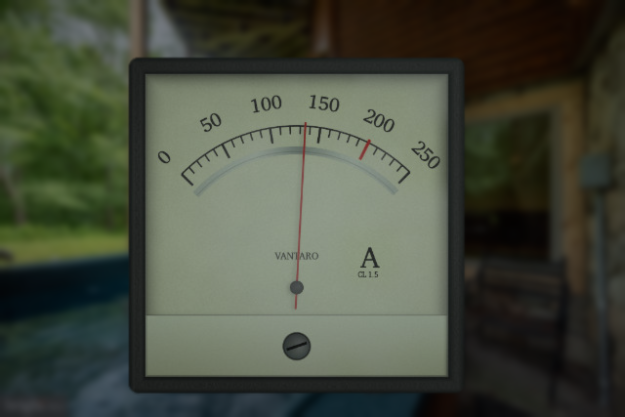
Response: value=135 unit=A
